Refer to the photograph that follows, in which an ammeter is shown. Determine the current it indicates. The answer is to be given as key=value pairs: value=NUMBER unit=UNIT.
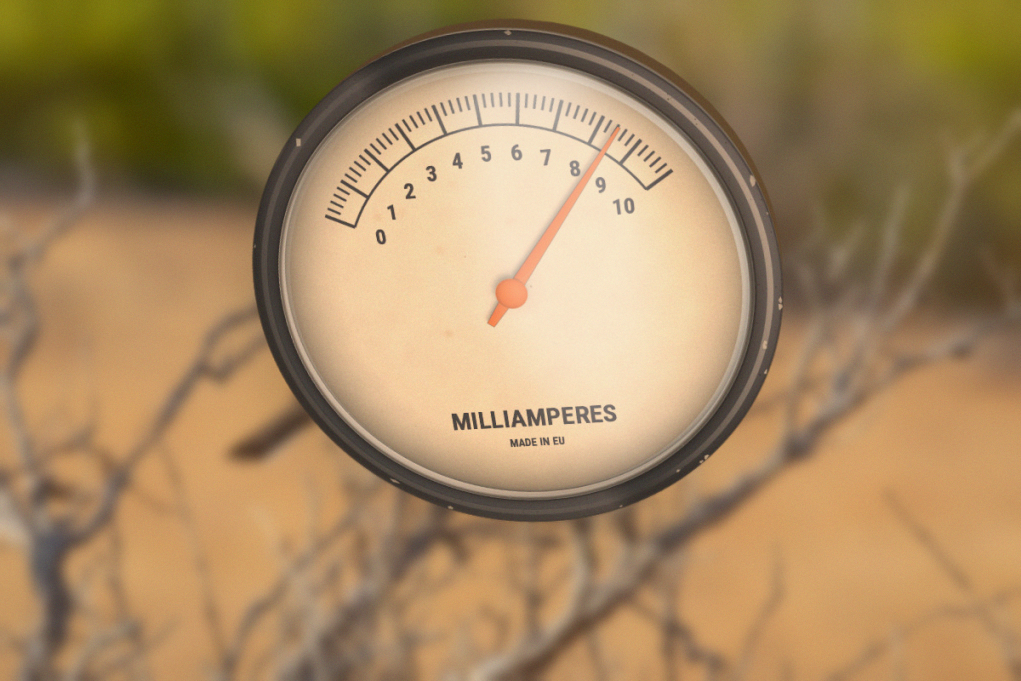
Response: value=8.4 unit=mA
